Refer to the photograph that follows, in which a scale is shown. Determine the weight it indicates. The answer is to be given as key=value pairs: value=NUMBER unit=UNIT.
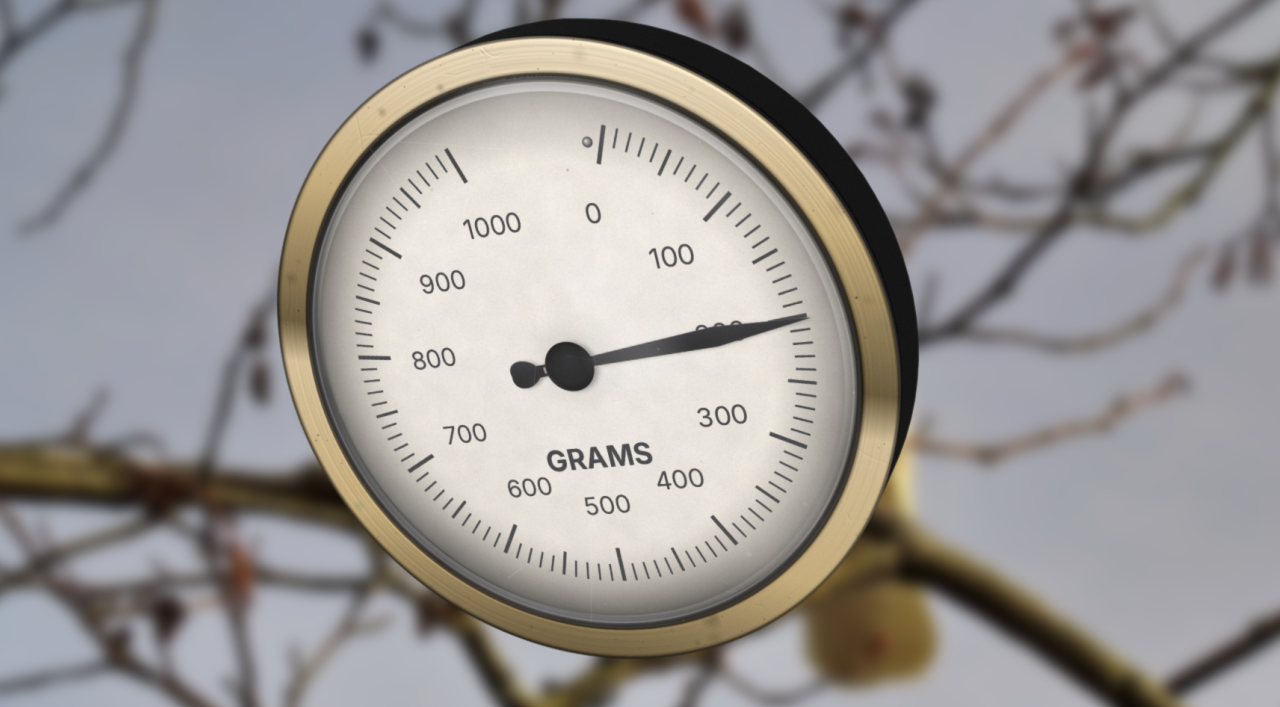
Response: value=200 unit=g
